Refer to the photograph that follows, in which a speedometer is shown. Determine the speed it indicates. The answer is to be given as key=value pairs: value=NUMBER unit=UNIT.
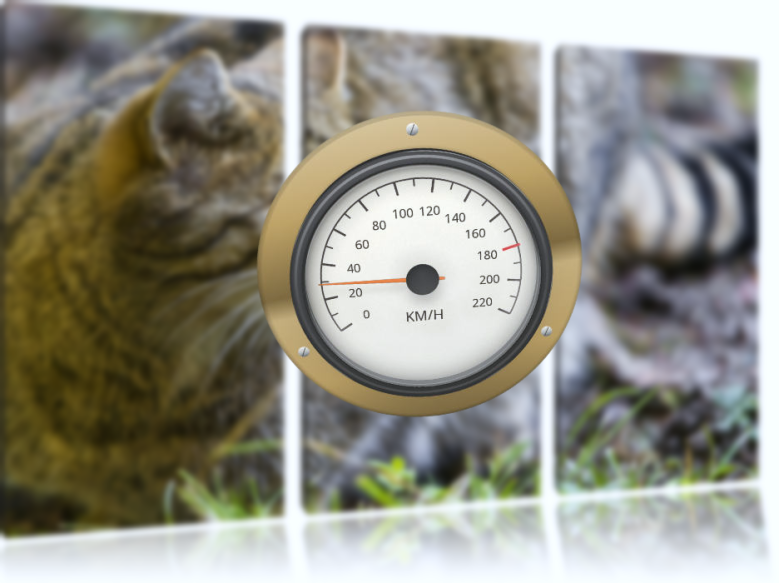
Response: value=30 unit=km/h
